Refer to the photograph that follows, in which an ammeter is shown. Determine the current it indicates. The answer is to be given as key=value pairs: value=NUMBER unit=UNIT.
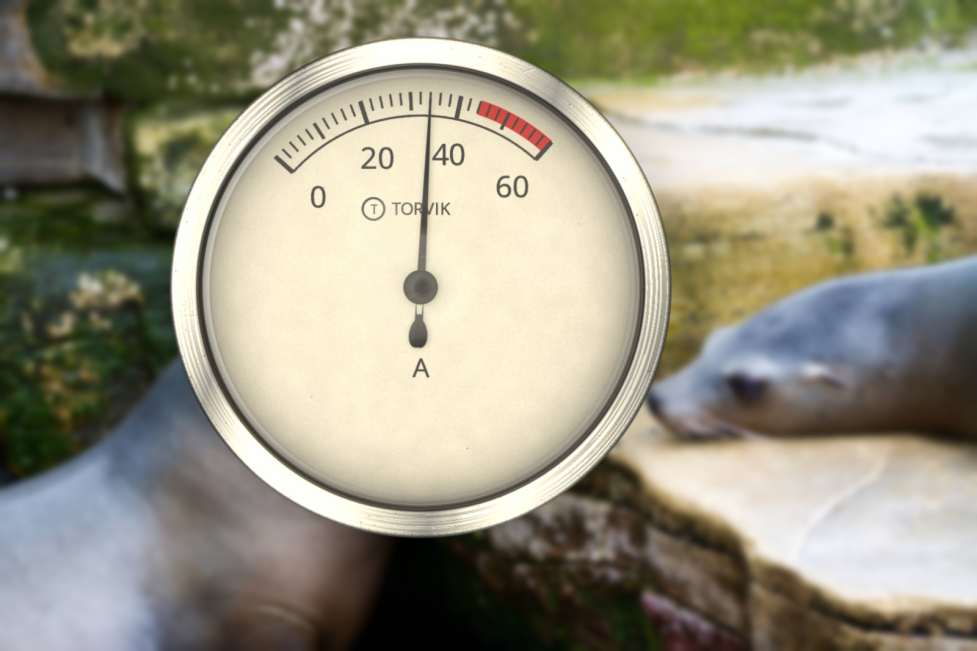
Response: value=34 unit=A
